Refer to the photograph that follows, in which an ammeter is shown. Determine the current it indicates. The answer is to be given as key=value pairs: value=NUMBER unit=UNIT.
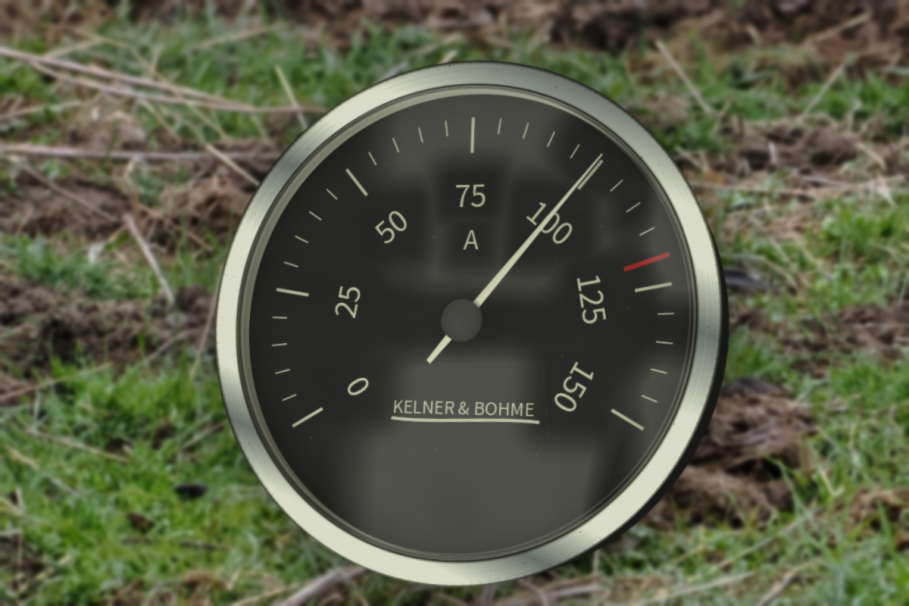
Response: value=100 unit=A
